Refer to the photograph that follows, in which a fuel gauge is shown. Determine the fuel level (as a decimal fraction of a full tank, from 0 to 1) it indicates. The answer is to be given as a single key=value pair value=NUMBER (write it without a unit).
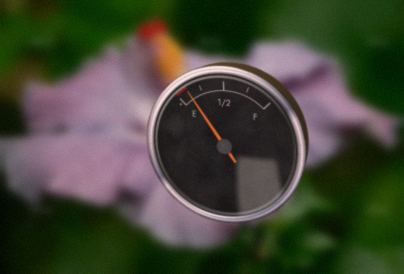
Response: value=0.125
